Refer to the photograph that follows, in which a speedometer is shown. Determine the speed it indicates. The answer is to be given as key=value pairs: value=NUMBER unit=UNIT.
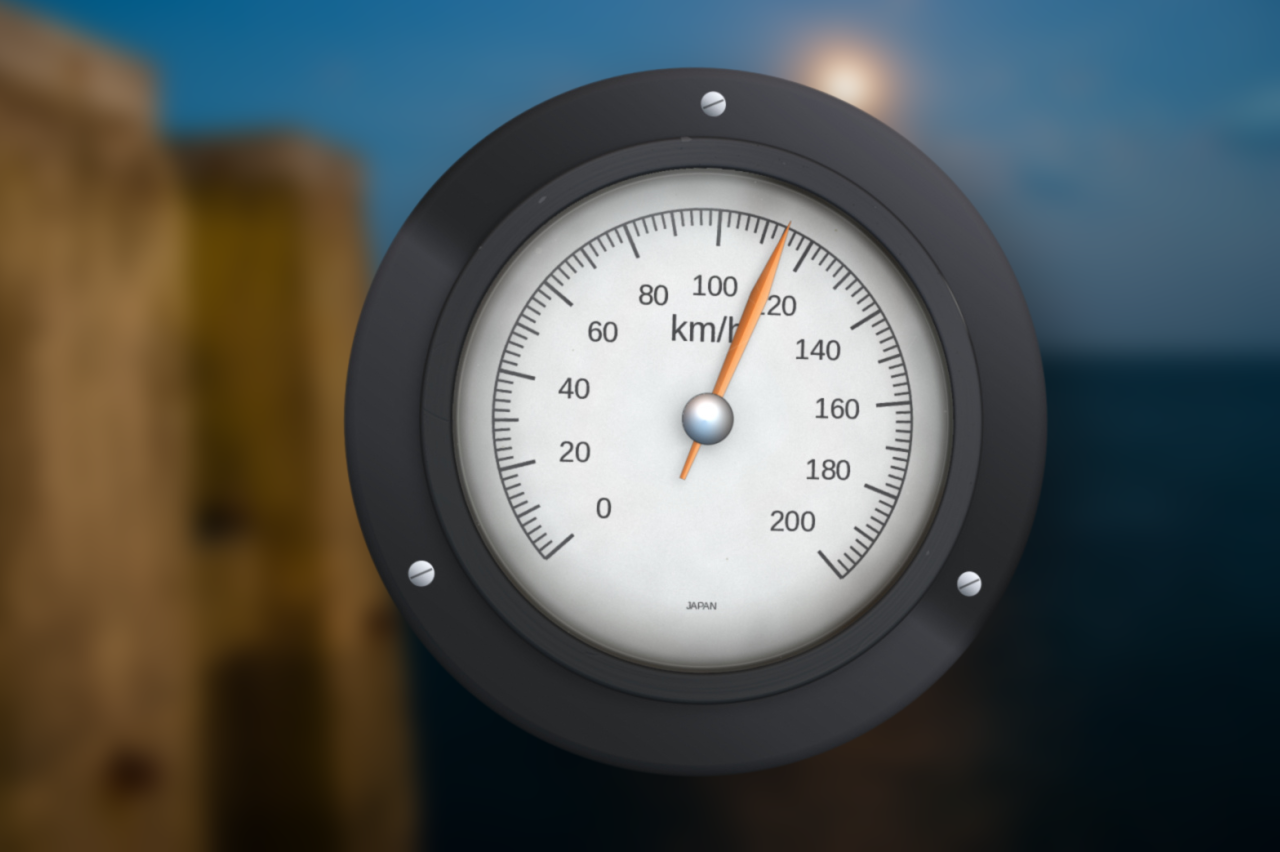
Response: value=114 unit=km/h
